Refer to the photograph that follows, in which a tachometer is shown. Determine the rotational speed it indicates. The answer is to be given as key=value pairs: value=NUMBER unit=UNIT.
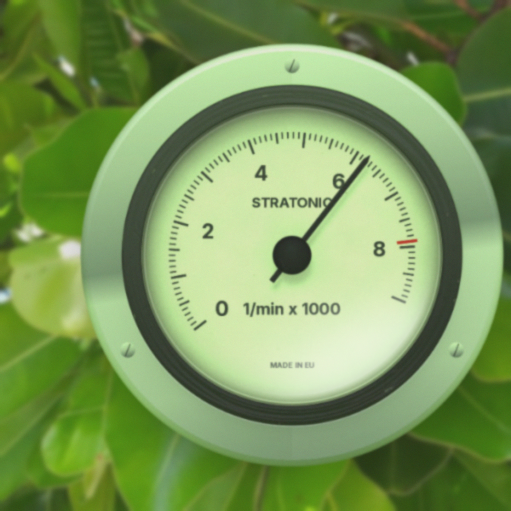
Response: value=6200 unit=rpm
